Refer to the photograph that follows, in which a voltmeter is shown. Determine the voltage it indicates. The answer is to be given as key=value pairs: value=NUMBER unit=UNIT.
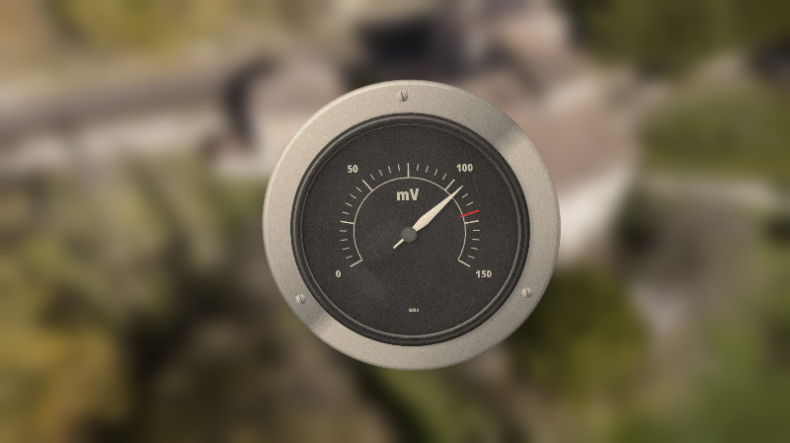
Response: value=105 unit=mV
